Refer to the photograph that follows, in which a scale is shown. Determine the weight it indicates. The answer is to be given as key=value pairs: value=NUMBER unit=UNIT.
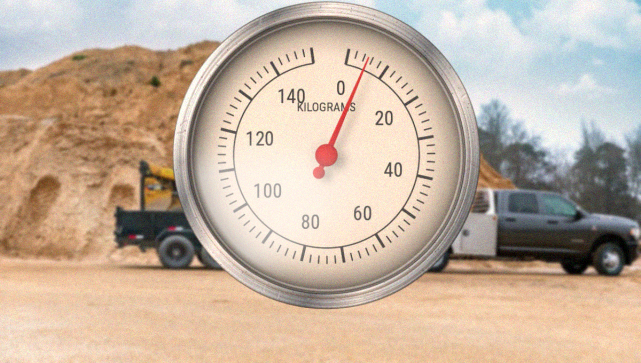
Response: value=5 unit=kg
